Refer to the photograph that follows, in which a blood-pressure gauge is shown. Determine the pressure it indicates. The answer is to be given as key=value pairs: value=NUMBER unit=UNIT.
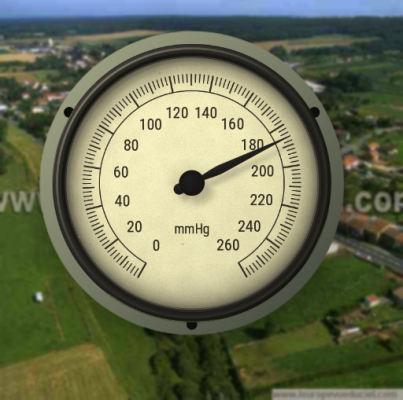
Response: value=186 unit=mmHg
